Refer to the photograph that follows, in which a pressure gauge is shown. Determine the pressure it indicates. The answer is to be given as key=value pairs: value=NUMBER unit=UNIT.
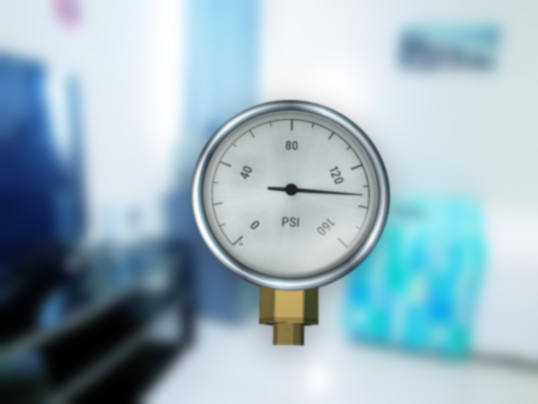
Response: value=135 unit=psi
